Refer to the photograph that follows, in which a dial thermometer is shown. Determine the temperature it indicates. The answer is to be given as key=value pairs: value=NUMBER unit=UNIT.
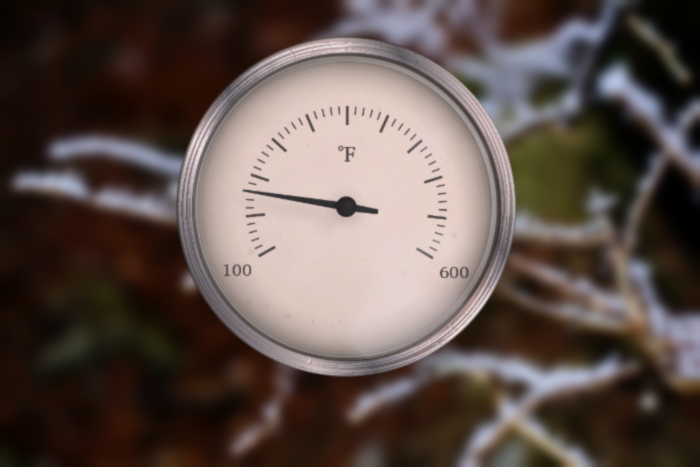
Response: value=180 unit=°F
